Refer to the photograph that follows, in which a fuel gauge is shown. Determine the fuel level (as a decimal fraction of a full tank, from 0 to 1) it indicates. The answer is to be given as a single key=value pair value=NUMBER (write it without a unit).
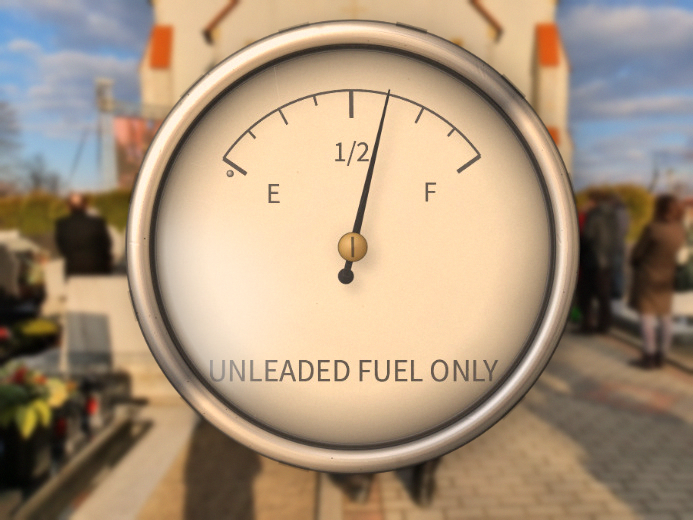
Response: value=0.625
